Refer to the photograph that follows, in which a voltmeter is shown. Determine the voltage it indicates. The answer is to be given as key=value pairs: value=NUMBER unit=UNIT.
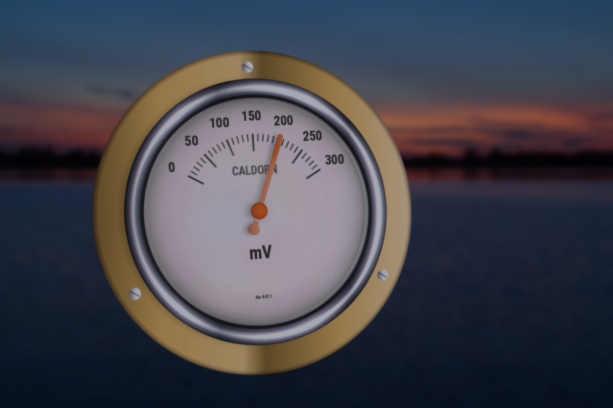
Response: value=200 unit=mV
